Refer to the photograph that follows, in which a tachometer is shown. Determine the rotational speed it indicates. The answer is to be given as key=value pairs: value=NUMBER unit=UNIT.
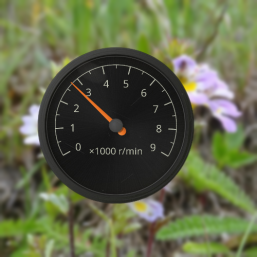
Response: value=2750 unit=rpm
